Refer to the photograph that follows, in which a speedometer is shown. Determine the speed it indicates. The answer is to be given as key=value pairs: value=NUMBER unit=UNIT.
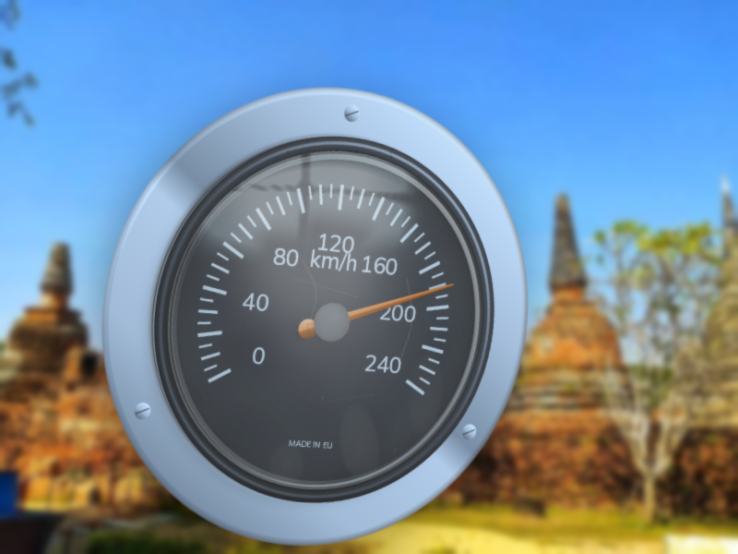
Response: value=190 unit=km/h
